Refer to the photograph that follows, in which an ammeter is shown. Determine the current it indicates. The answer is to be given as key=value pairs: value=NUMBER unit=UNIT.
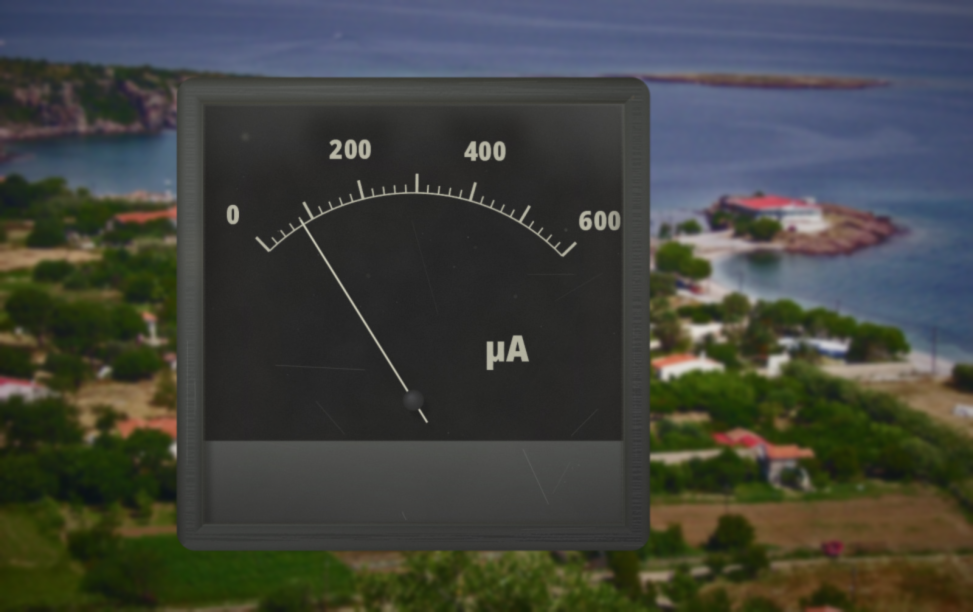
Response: value=80 unit=µA
